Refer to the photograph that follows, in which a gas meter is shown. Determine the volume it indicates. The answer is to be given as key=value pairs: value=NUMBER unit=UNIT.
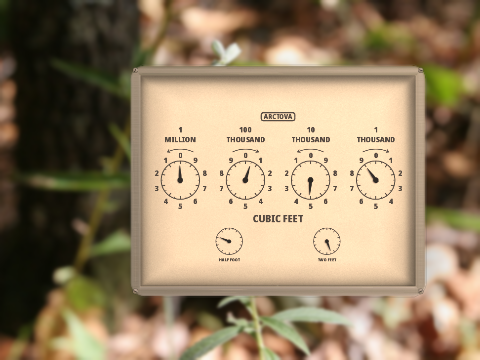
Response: value=4900 unit=ft³
